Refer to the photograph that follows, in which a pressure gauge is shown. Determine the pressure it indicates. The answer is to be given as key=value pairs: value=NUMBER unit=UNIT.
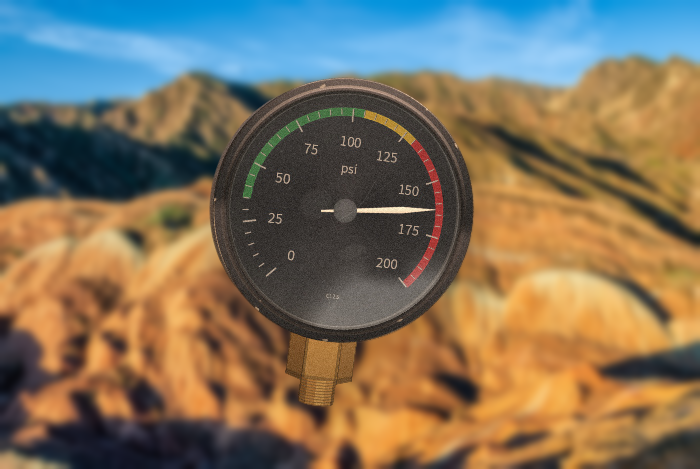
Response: value=162.5 unit=psi
